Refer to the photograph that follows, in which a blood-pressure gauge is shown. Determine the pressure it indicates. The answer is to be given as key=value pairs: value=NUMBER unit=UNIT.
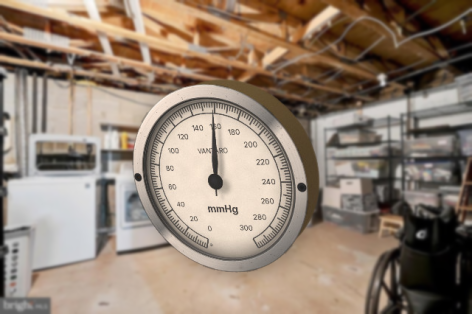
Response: value=160 unit=mmHg
